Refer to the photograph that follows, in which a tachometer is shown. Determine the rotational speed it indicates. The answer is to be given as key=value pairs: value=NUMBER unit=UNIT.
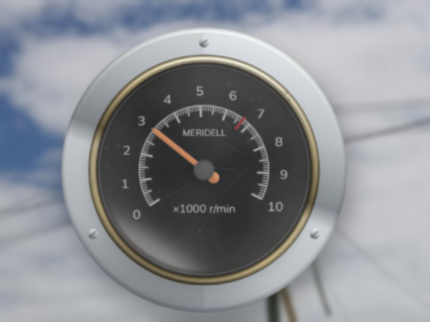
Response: value=3000 unit=rpm
